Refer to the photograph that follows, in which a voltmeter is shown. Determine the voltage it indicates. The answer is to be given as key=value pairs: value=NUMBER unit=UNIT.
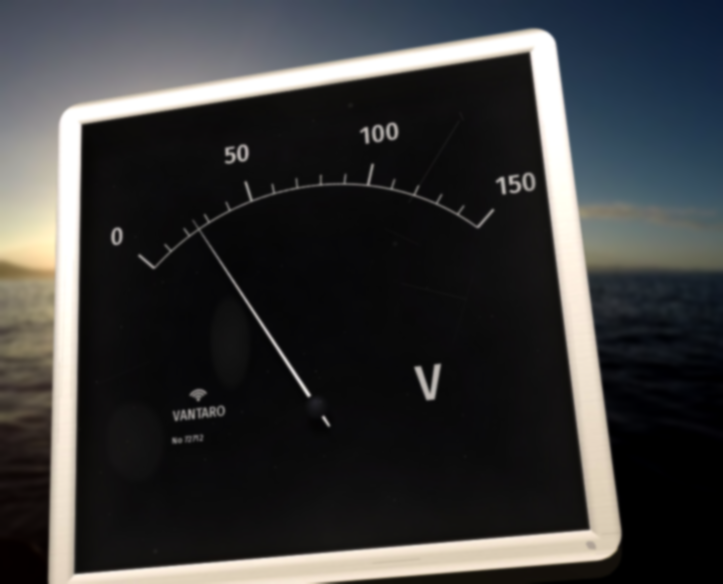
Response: value=25 unit=V
